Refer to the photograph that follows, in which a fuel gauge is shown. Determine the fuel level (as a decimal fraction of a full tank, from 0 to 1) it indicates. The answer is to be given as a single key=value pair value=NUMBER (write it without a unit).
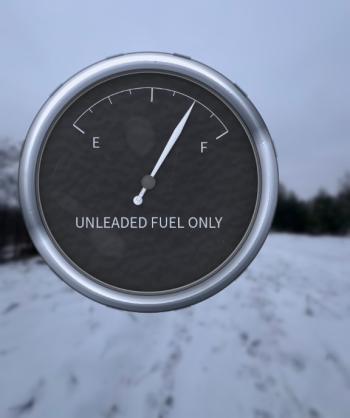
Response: value=0.75
